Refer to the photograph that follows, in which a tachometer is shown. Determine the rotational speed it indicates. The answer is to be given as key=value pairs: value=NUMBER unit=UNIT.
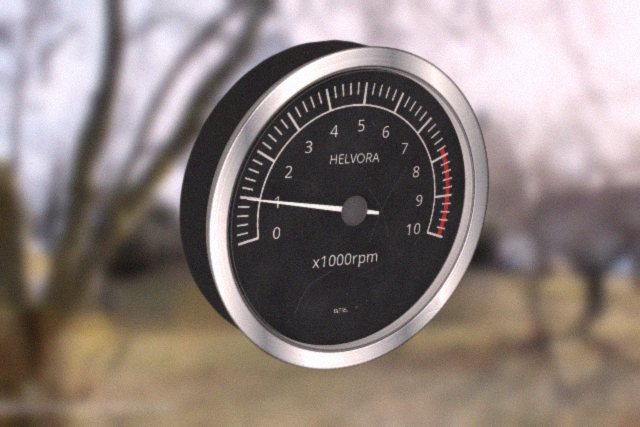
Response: value=1000 unit=rpm
